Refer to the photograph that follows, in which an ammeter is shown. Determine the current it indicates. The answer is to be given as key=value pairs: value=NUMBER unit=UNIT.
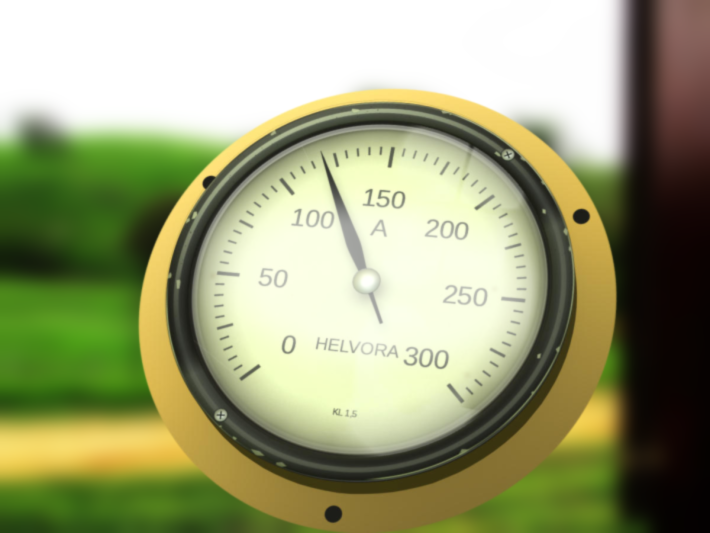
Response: value=120 unit=A
